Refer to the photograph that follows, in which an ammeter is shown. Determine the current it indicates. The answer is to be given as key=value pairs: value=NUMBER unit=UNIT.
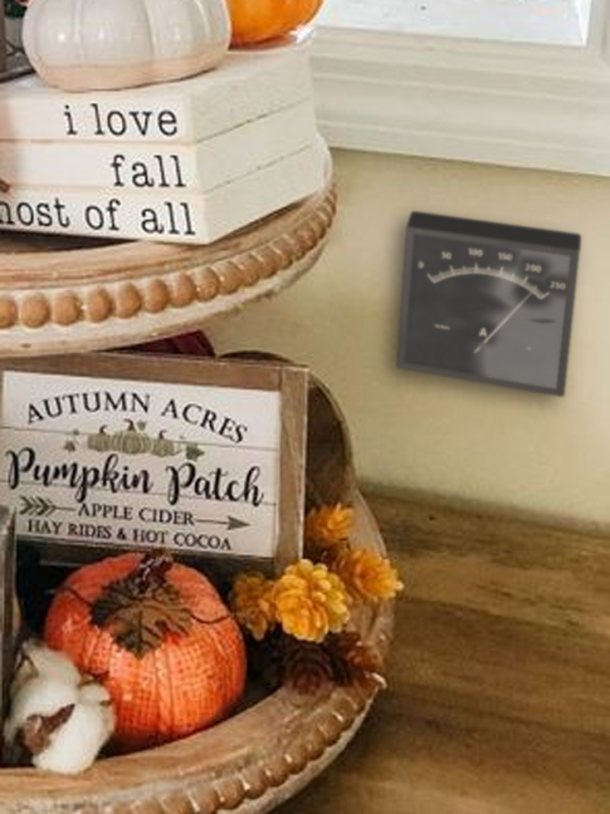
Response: value=225 unit=A
